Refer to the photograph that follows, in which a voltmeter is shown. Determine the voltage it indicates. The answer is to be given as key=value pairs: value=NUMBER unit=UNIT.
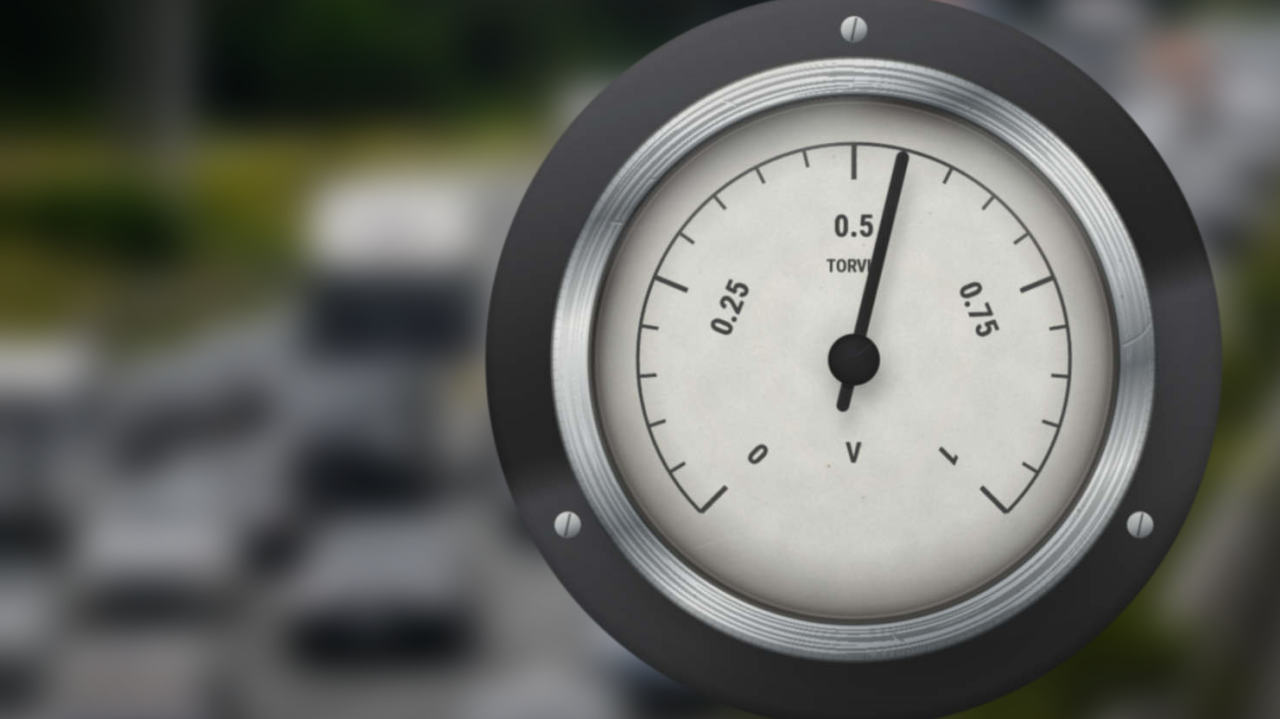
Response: value=0.55 unit=V
